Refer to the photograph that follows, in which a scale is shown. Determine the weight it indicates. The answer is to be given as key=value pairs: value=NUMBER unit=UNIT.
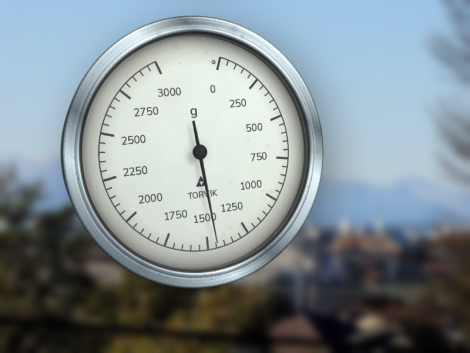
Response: value=1450 unit=g
